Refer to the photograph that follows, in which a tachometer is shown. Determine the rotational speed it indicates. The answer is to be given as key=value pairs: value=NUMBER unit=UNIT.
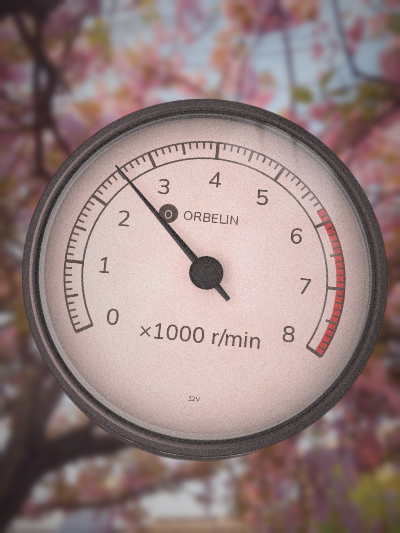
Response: value=2500 unit=rpm
